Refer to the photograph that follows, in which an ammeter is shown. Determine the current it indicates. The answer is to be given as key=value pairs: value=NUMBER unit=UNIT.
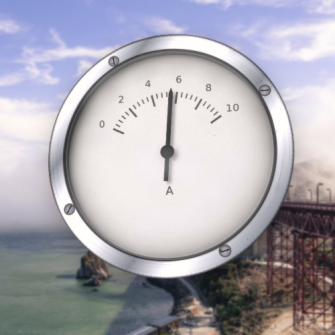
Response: value=5.6 unit=A
